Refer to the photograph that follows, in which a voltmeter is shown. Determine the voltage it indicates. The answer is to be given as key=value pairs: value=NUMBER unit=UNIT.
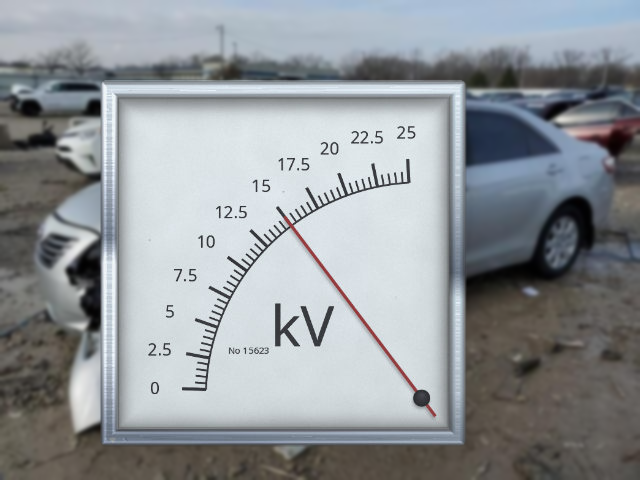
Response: value=15 unit=kV
